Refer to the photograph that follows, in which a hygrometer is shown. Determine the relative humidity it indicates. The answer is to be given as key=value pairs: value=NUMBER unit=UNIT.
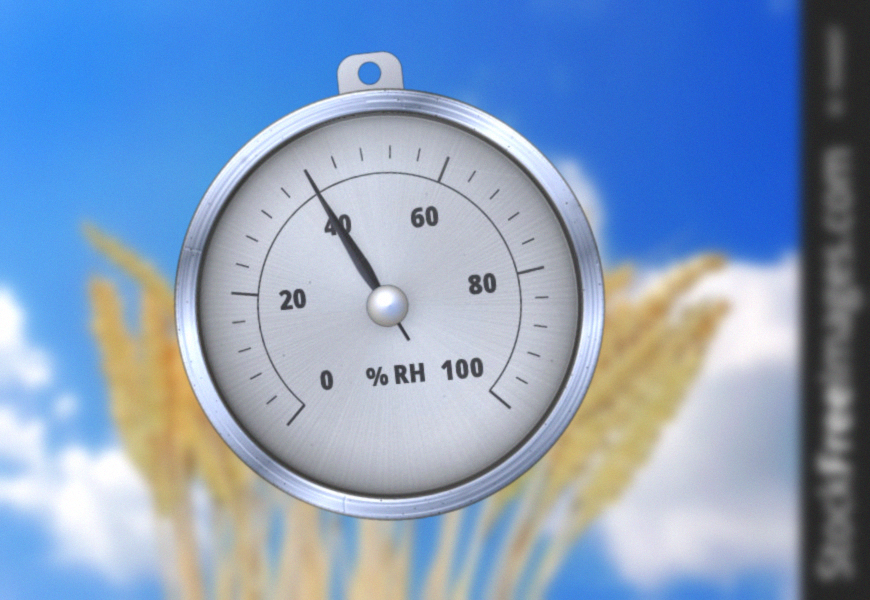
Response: value=40 unit=%
